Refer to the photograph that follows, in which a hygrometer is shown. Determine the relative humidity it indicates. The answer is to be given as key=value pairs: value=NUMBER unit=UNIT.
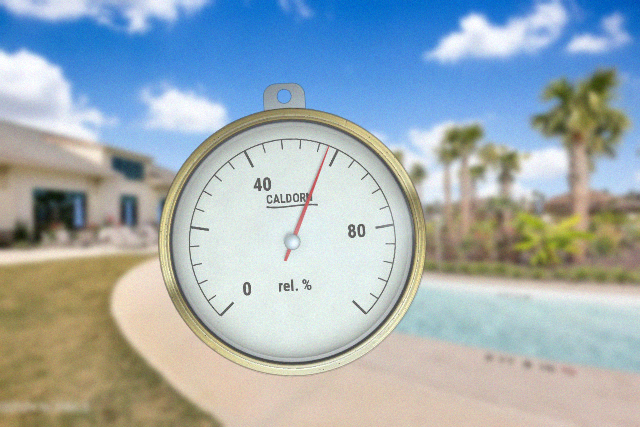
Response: value=58 unit=%
